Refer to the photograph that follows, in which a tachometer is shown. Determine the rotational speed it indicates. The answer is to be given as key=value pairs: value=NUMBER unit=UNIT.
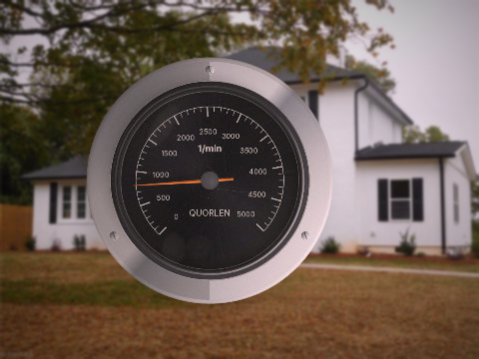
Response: value=800 unit=rpm
